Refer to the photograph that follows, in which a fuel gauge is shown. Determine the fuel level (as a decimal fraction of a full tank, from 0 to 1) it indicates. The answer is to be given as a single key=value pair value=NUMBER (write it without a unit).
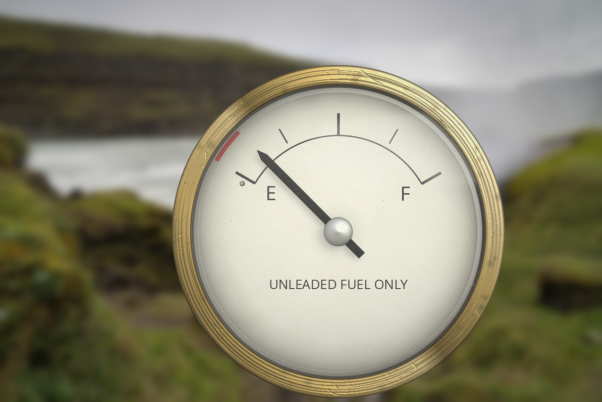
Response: value=0.125
